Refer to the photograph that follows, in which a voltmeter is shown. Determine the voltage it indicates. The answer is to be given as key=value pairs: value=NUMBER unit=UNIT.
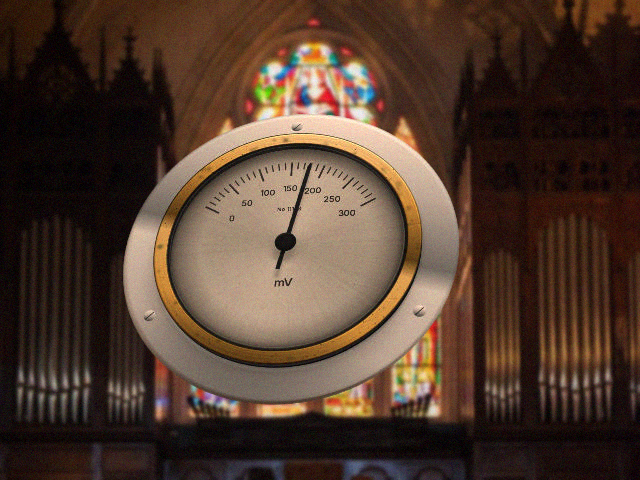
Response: value=180 unit=mV
